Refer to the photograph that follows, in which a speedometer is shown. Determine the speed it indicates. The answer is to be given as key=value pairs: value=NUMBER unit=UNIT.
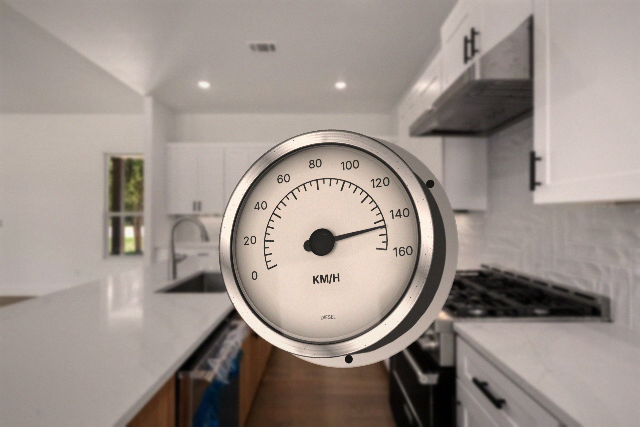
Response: value=145 unit=km/h
